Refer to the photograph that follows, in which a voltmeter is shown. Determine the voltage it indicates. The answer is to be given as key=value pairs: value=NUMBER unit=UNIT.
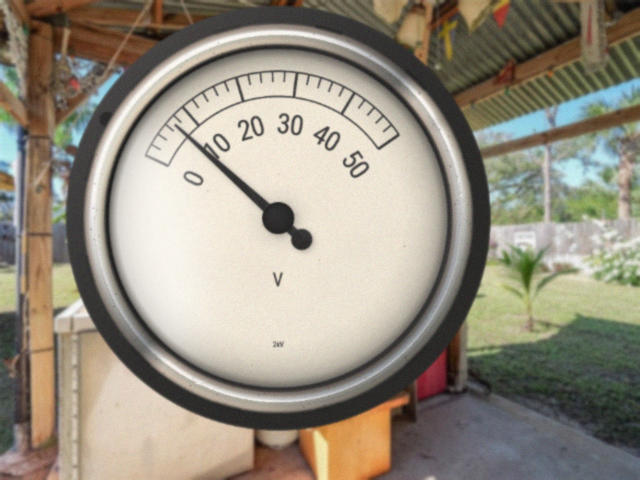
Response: value=7 unit=V
